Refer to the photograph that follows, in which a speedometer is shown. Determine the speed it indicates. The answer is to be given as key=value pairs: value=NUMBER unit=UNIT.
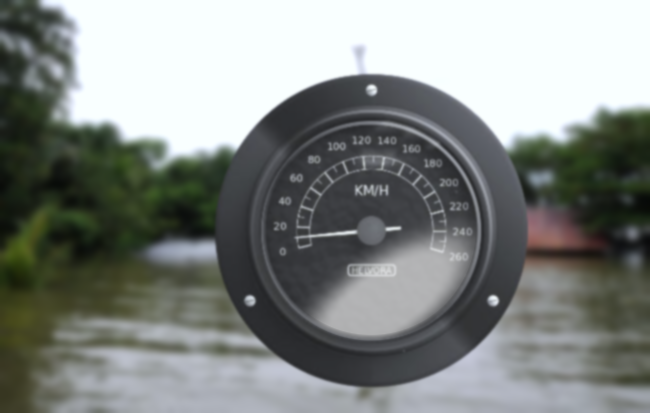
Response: value=10 unit=km/h
